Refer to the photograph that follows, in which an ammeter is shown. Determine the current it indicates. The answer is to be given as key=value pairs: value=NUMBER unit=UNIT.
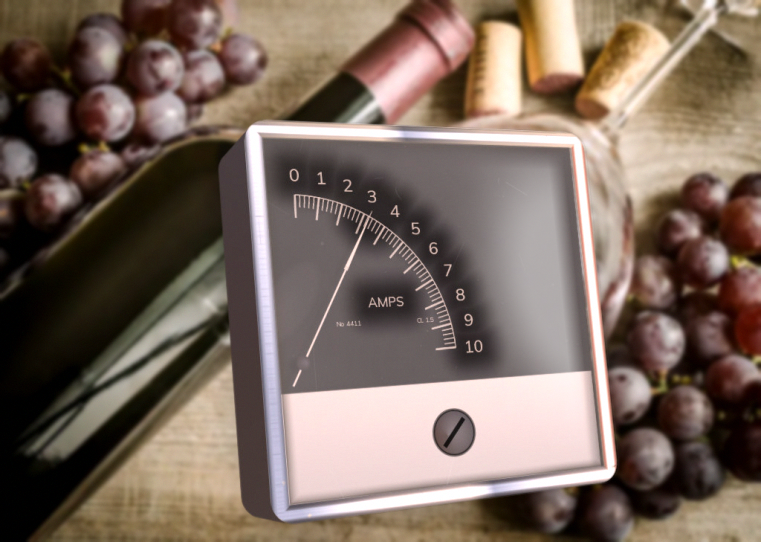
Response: value=3.2 unit=A
